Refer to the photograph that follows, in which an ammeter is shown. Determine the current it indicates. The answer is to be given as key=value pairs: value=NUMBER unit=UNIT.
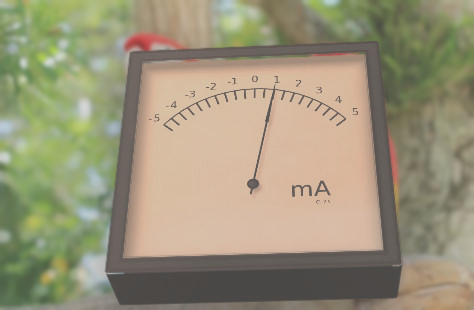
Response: value=1 unit=mA
